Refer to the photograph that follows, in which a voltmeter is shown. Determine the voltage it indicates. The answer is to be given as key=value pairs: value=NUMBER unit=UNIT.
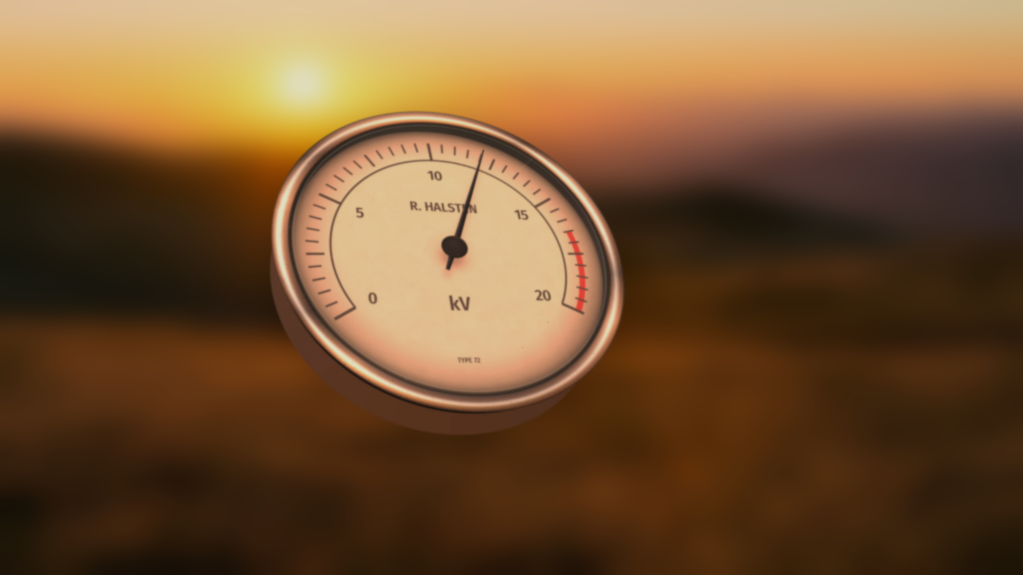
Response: value=12 unit=kV
